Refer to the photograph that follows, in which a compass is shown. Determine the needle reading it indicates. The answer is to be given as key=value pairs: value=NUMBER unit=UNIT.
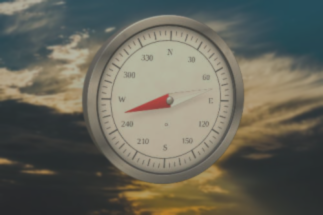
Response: value=255 unit=°
